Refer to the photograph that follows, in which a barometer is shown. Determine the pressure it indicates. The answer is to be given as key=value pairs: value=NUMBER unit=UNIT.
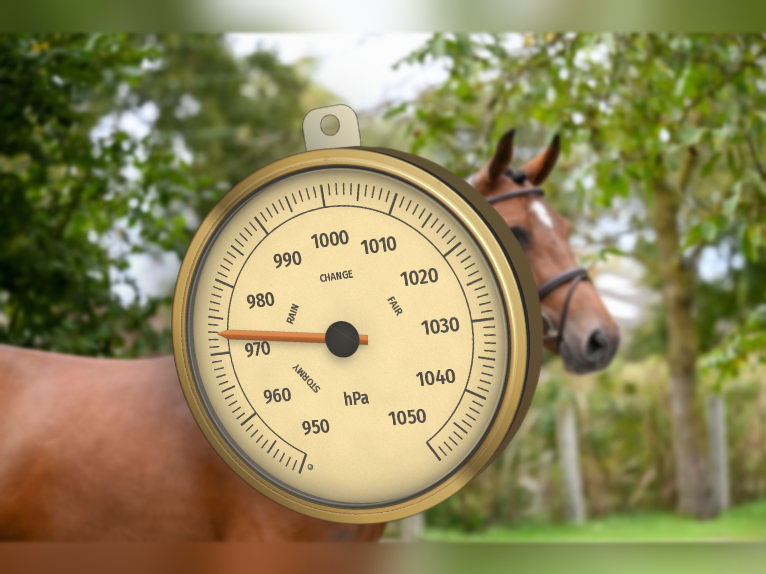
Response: value=973 unit=hPa
